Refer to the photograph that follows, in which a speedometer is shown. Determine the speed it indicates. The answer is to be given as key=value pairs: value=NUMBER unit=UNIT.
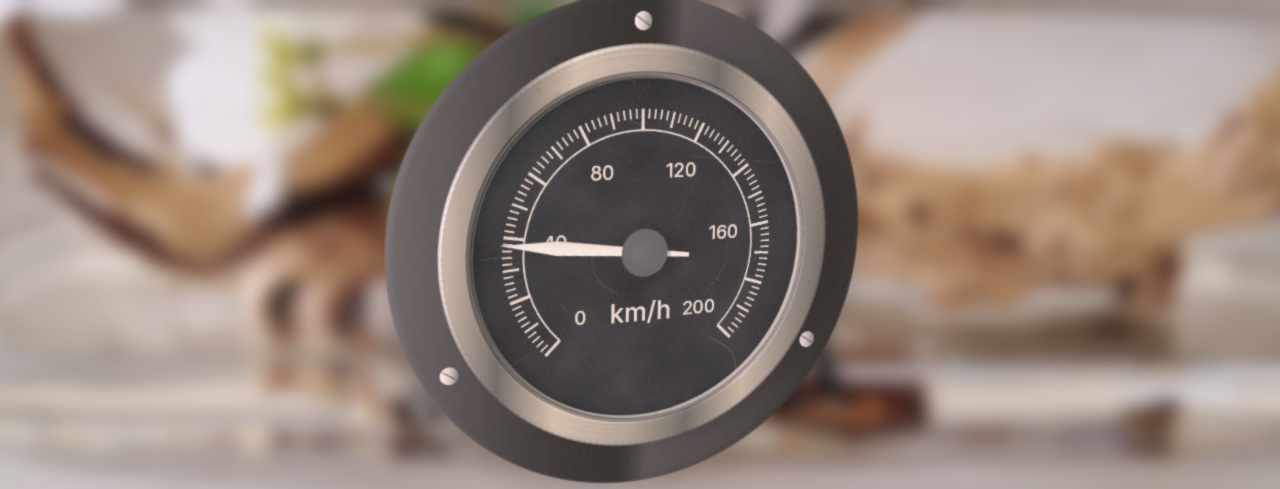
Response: value=38 unit=km/h
